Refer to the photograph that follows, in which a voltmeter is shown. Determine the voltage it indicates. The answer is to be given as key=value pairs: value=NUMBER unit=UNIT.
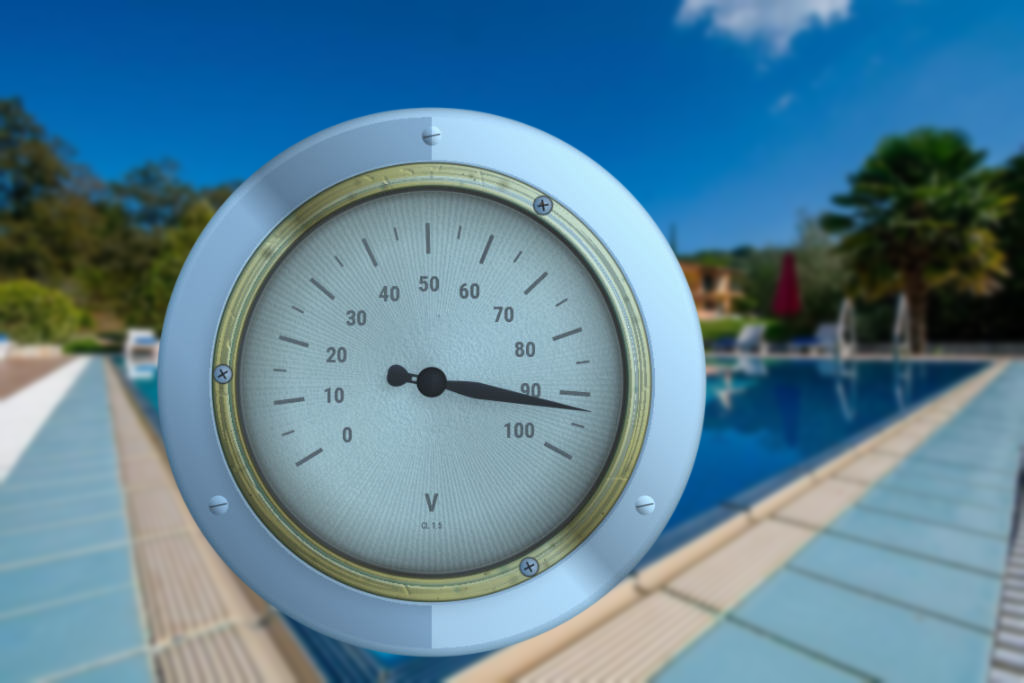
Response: value=92.5 unit=V
